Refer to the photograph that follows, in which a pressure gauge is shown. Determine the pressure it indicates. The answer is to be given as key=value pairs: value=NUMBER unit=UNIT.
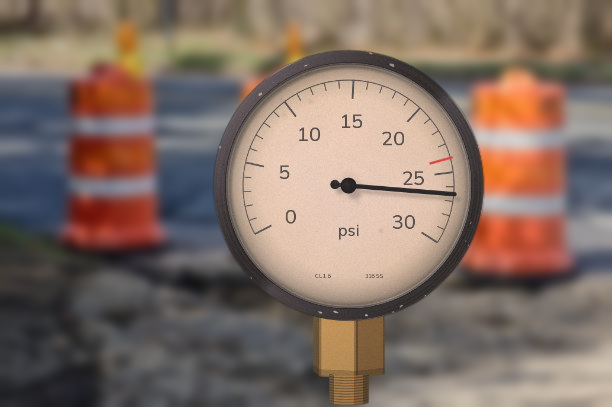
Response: value=26.5 unit=psi
